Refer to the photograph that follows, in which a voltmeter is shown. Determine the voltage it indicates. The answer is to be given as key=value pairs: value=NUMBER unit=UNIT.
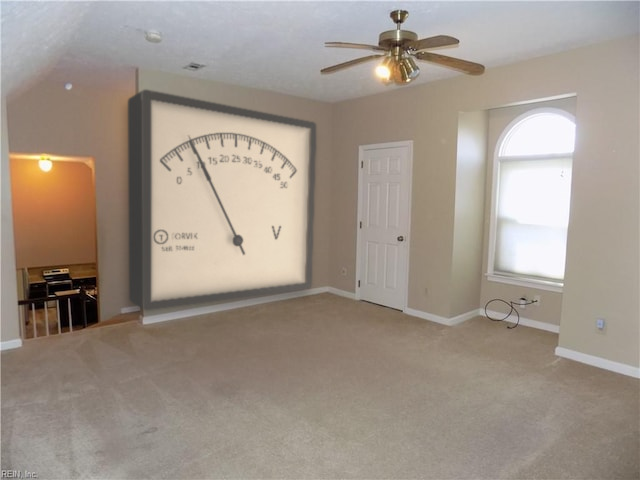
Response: value=10 unit=V
